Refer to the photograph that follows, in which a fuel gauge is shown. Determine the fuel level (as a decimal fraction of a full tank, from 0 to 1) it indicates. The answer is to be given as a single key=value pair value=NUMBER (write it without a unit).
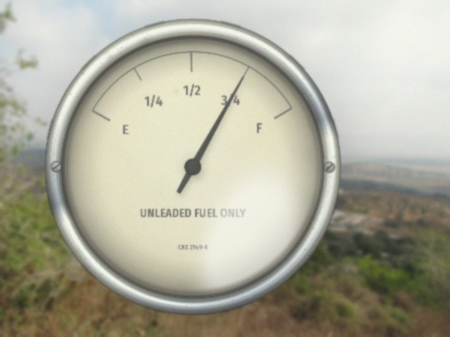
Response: value=0.75
